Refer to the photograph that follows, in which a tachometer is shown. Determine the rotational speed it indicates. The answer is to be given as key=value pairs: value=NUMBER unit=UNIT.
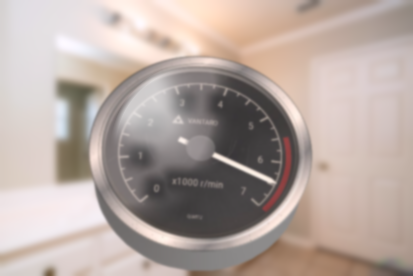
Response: value=6500 unit=rpm
